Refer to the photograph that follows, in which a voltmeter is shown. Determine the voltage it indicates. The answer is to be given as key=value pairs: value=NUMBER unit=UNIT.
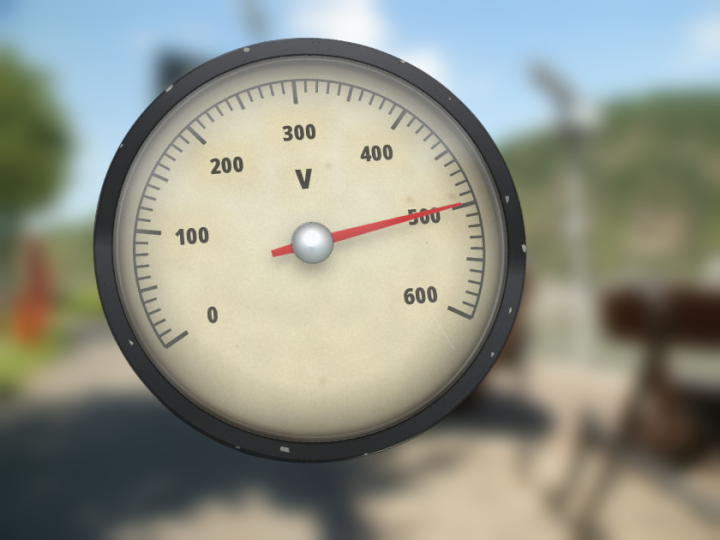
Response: value=500 unit=V
